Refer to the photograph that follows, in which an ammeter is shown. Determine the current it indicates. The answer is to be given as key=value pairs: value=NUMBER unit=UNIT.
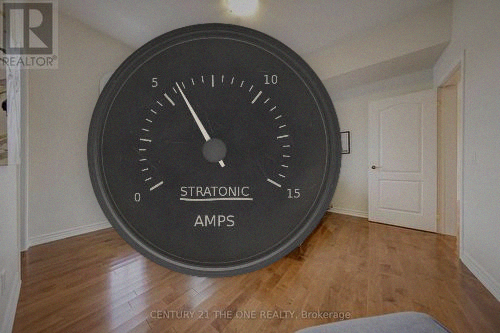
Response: value=5.75 unit=A
